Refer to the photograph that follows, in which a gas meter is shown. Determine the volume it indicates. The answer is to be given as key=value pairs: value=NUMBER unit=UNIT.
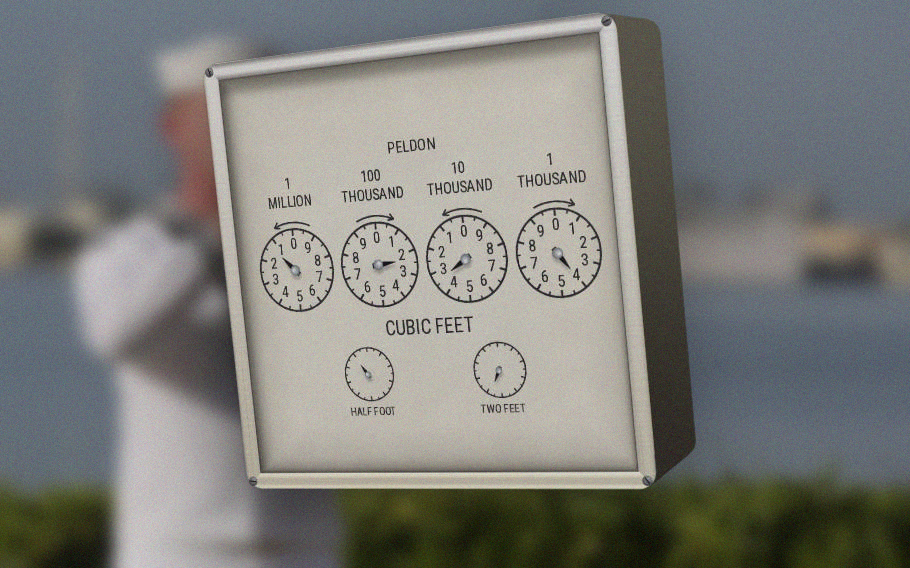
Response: value=123400 unit=ft³
